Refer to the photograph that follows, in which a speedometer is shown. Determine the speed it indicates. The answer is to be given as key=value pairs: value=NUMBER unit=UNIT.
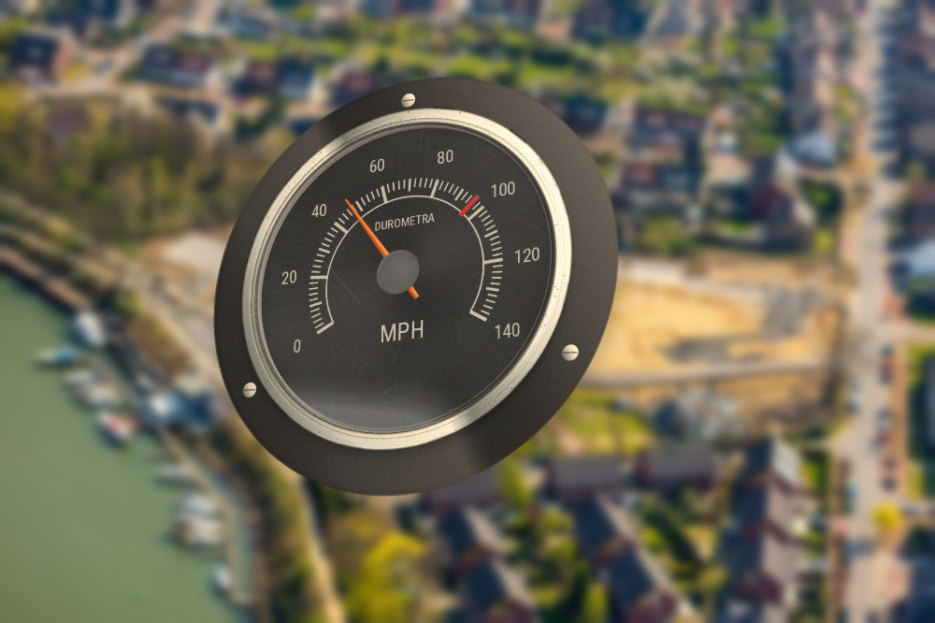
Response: value=48 unit=mph
